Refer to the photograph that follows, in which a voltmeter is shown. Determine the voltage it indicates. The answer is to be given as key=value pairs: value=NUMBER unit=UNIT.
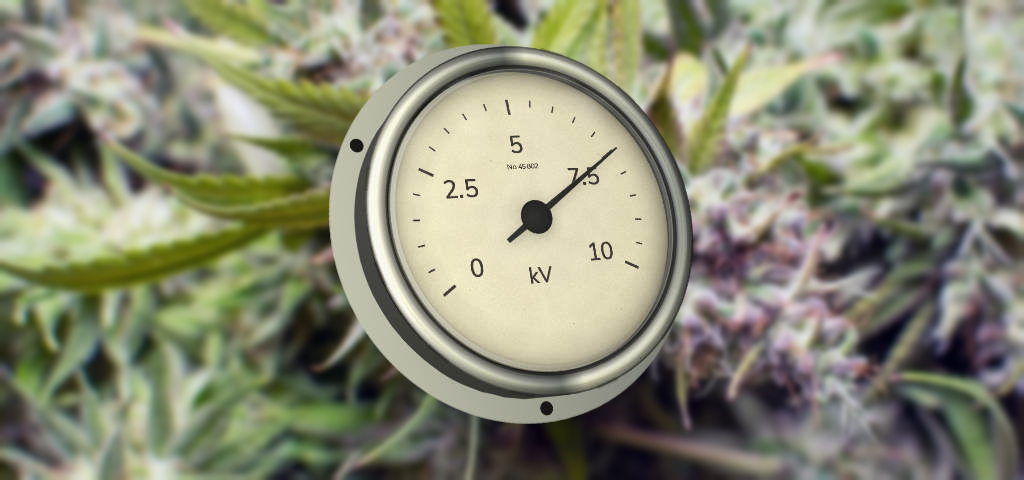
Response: value=7.5 unit=kV
